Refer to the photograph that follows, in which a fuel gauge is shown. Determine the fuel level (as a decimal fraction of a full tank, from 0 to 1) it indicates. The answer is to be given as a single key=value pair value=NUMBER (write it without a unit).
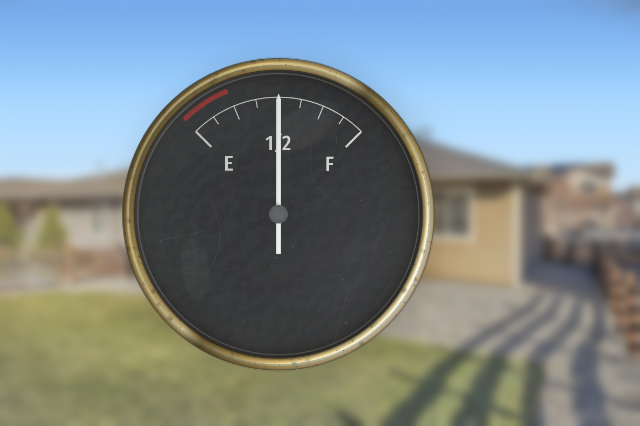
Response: value=0.5
